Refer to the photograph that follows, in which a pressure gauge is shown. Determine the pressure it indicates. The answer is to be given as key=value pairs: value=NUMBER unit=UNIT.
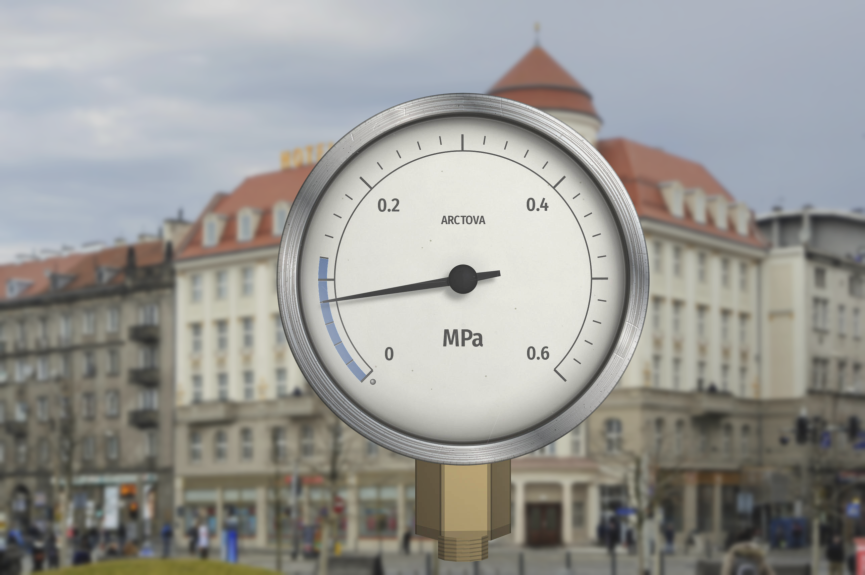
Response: value=0.08 unit=MPa
